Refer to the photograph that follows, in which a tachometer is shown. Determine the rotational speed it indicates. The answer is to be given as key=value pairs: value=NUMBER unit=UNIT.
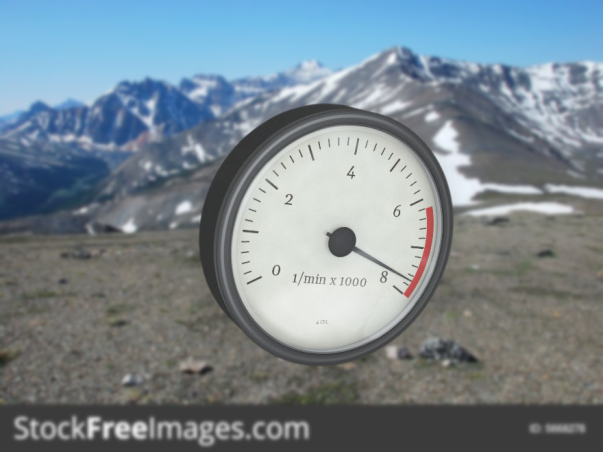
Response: value=7700 unit=rpm
